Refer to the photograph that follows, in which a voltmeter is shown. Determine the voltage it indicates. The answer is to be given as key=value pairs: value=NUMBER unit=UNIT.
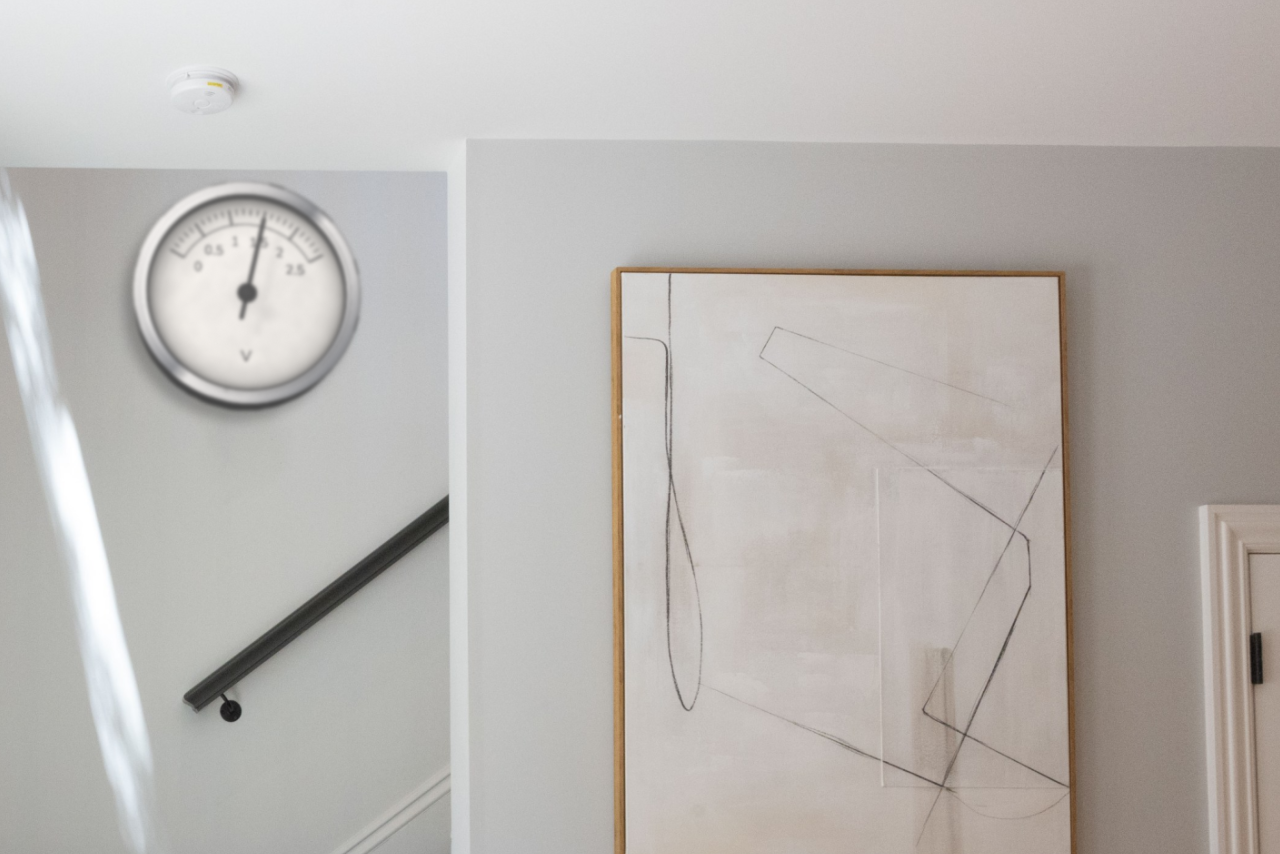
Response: value=1.5 unit=V
